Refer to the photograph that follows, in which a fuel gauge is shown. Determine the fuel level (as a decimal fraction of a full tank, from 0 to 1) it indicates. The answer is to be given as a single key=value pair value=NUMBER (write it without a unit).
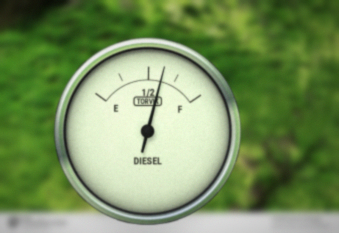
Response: value=0.625
